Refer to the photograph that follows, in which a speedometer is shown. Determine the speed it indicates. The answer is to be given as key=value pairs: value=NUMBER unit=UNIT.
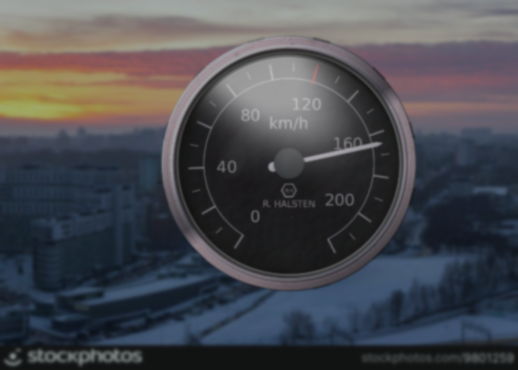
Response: value=165 unit=km/h
